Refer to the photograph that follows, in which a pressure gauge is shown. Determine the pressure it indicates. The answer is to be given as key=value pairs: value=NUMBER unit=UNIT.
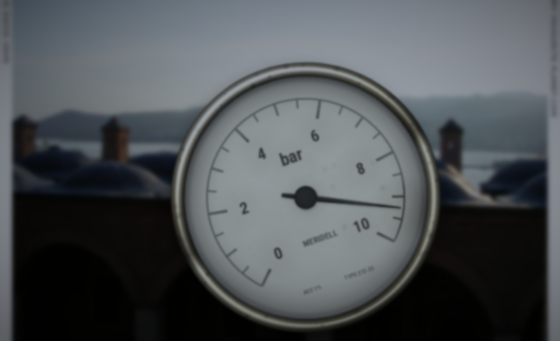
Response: value=9.25 unit=bar
